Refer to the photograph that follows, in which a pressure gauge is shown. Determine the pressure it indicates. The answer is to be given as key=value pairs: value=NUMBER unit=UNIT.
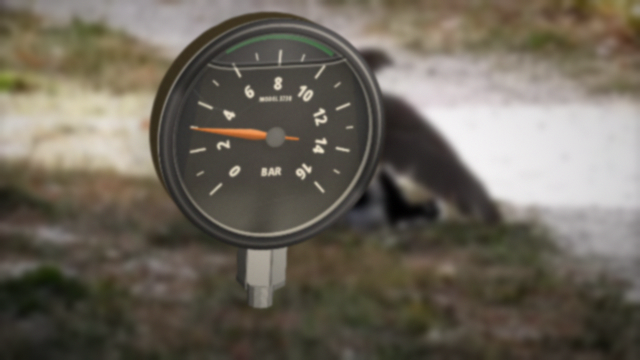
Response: value=3 unit=bar
